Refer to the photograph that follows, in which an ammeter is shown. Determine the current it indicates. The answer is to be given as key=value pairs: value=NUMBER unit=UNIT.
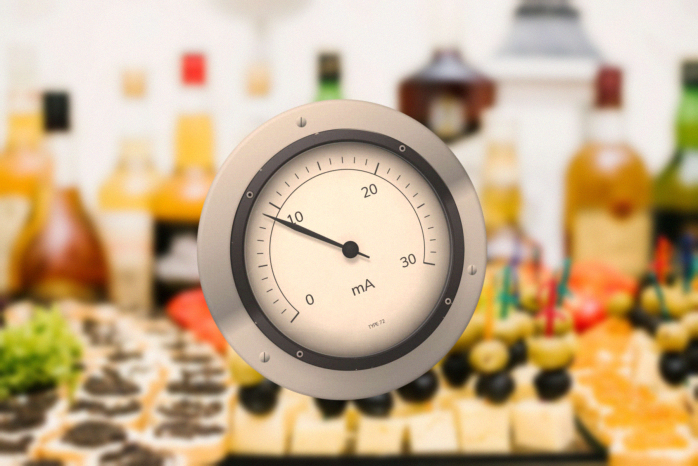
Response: value=9 unit=mA
